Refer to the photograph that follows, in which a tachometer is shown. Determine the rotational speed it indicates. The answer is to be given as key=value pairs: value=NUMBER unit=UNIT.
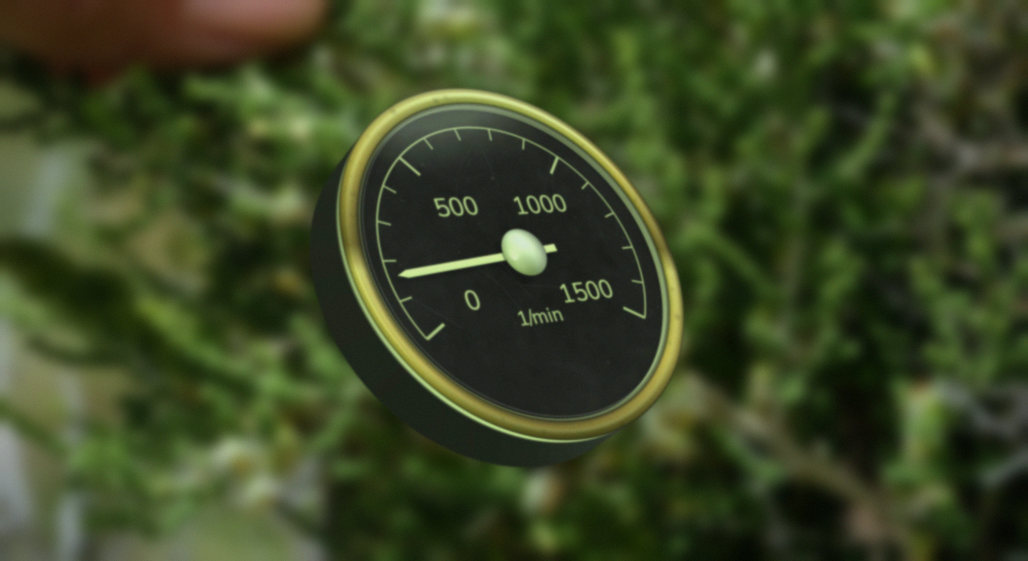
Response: value=150 unit=rpm
